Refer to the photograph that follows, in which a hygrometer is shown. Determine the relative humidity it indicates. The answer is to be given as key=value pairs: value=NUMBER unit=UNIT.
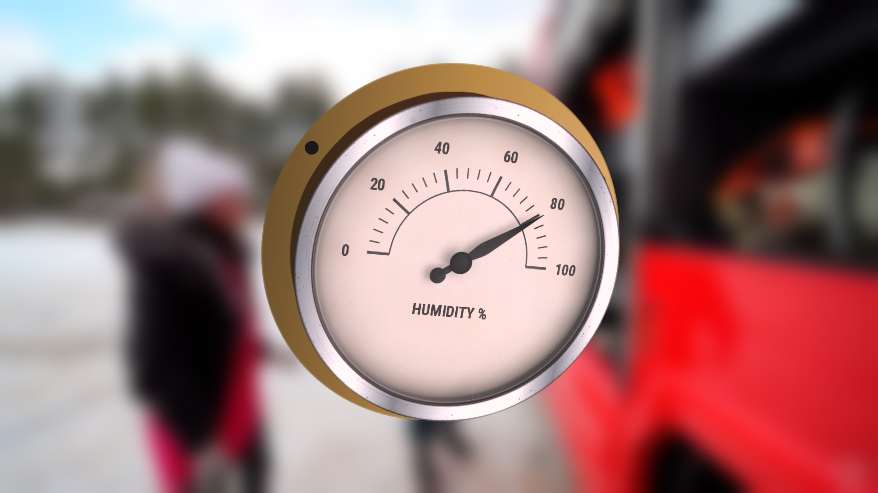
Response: value=80 unit=%
